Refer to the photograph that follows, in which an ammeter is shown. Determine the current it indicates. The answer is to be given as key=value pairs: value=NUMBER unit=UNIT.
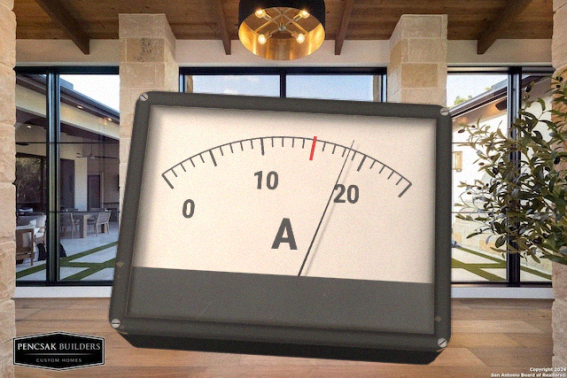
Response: value=18.5 unit=A
